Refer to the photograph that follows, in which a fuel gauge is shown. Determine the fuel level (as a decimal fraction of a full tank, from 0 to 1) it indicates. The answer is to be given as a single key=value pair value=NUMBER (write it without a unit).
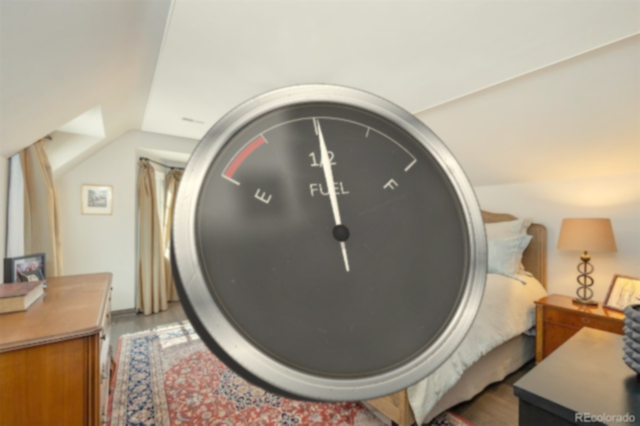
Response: value=0.5
